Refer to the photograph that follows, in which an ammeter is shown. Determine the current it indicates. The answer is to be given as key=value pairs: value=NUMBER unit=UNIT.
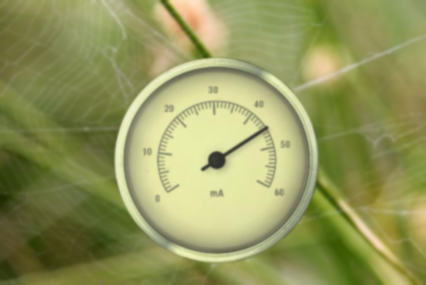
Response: value=45 unit=mA
